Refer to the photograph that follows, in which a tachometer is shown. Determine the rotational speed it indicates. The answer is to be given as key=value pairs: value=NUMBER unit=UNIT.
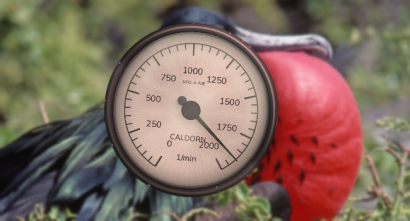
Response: value=1900 unit=rpm
